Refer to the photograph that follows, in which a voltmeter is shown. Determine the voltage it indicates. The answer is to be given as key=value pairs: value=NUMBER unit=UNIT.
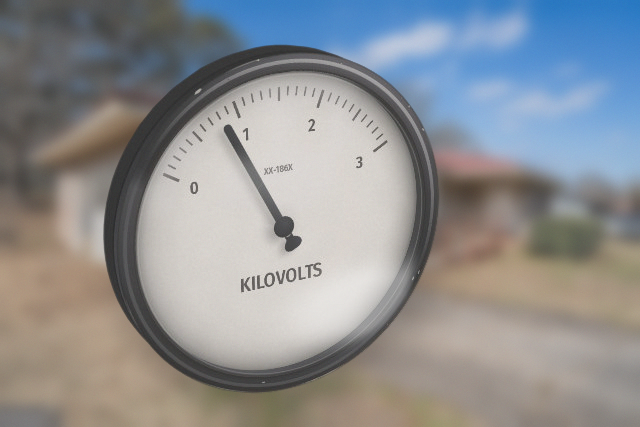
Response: value=0.8 unit=kV
